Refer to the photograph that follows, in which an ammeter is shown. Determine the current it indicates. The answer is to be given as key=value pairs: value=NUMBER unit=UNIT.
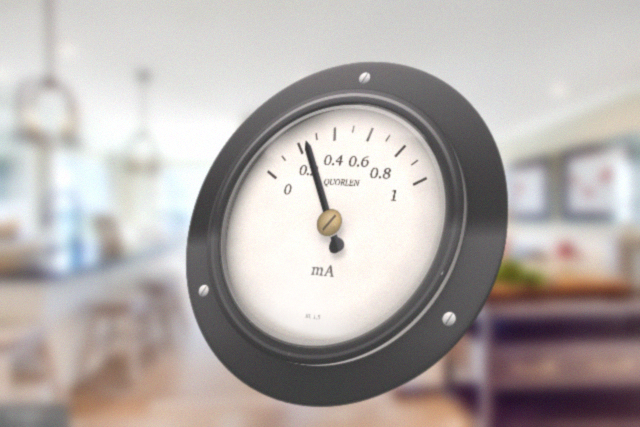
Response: value=0.25 unit=mA
